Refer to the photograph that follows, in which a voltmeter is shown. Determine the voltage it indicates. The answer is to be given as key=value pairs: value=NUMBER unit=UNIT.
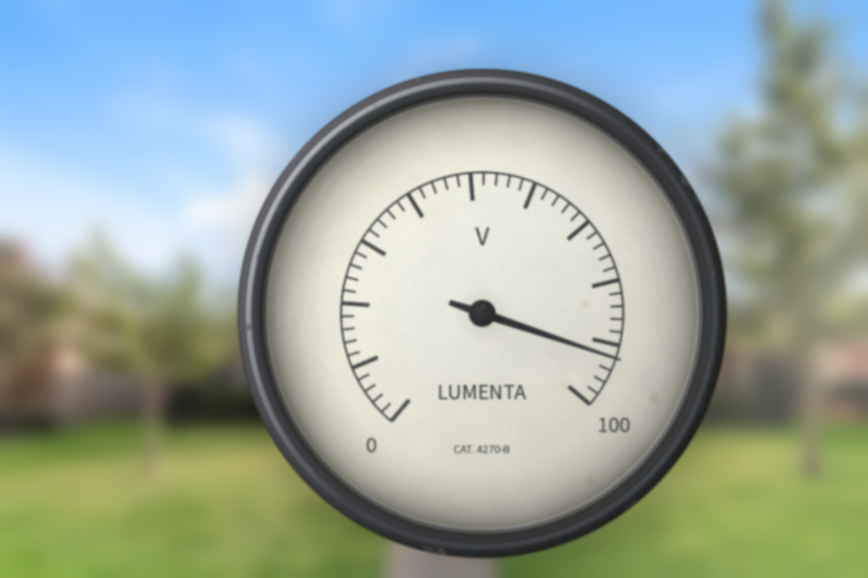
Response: value=92 unit=V
